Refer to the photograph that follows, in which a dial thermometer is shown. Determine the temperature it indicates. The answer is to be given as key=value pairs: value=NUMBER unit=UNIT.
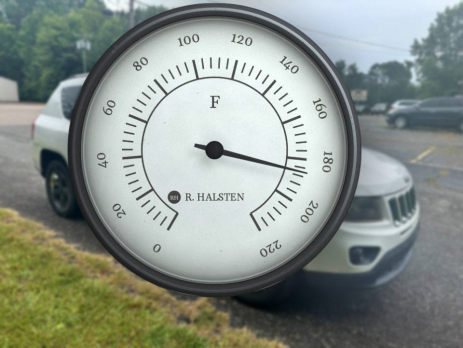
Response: value=186 unit=°F
